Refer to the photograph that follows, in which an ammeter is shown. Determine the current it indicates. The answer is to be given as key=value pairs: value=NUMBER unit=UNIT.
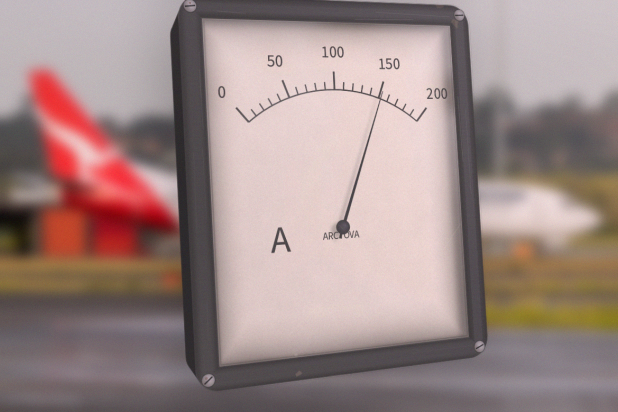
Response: value=150 unit=A
